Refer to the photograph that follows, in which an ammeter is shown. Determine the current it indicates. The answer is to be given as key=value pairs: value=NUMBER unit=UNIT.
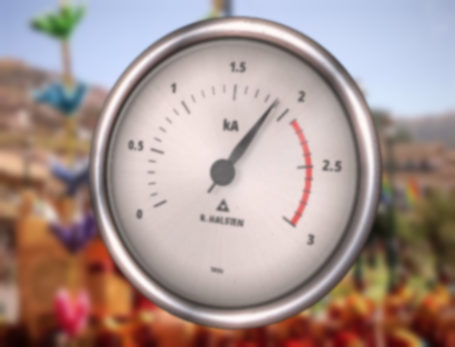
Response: value=1.9 unit=kA
